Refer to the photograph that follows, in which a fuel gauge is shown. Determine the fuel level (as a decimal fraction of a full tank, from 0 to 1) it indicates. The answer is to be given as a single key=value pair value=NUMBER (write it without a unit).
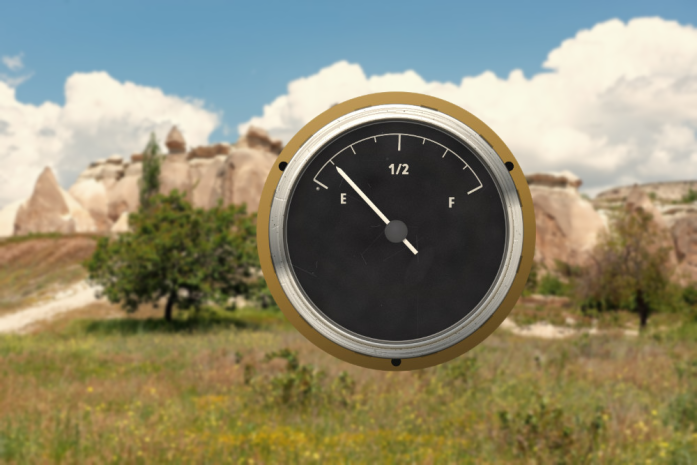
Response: value=0.125
